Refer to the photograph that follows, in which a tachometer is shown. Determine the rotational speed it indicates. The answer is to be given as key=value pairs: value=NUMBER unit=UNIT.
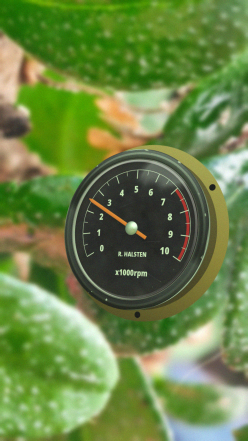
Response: value=2500 unit=rpm
